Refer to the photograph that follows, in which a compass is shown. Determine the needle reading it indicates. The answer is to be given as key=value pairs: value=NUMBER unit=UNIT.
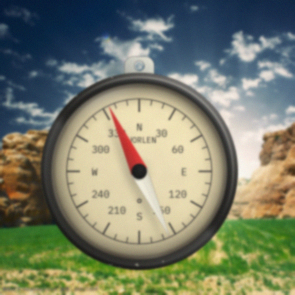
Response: value=335 unit=°
